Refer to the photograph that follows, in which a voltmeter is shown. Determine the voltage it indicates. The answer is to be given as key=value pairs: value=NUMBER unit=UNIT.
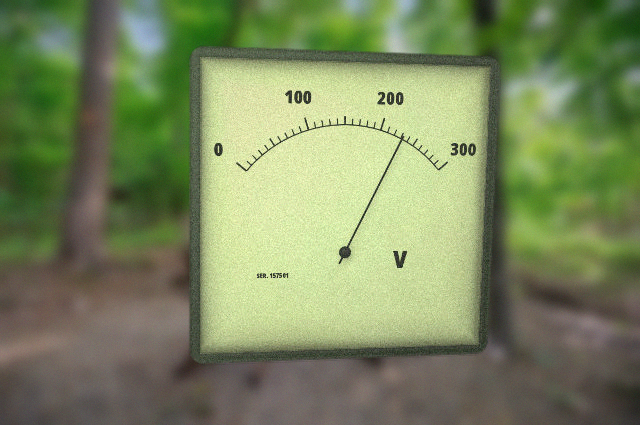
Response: value=230 unit=V
